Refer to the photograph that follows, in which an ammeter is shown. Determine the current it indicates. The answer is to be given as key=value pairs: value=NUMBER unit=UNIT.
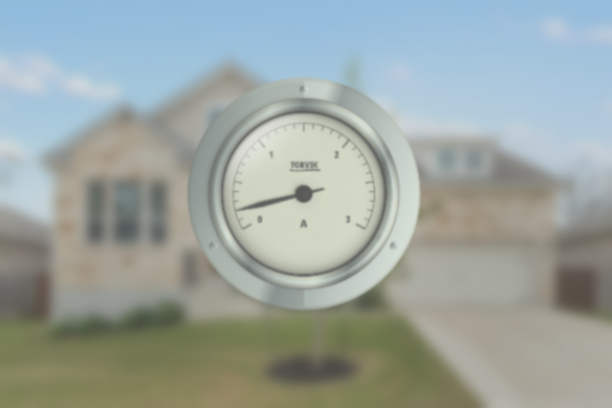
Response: value=0.2 unit=A
